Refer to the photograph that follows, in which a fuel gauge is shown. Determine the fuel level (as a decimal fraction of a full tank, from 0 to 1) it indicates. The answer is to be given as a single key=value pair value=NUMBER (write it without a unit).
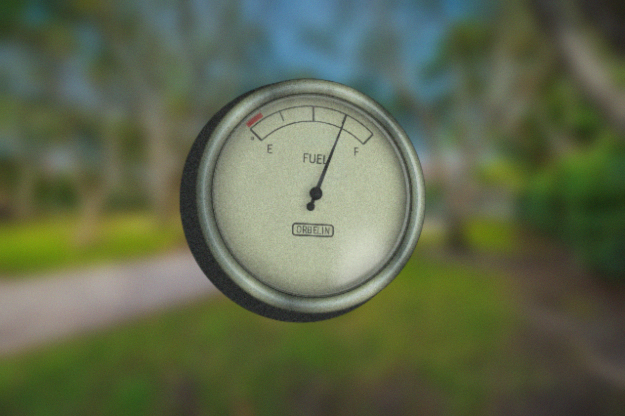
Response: value=0.75
